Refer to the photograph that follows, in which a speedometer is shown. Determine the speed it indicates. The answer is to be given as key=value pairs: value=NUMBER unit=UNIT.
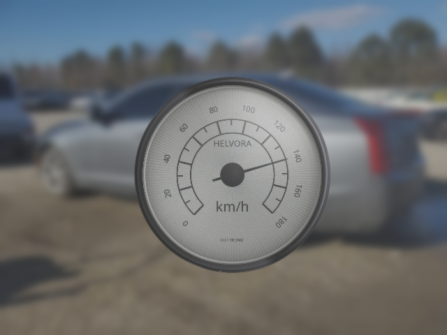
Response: value=140 unit=km/h
